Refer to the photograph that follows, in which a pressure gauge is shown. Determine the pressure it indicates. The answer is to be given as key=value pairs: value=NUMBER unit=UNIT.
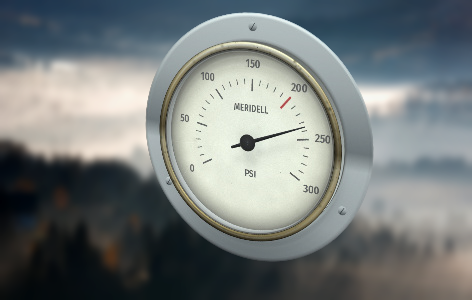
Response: value=235 unit=psi
